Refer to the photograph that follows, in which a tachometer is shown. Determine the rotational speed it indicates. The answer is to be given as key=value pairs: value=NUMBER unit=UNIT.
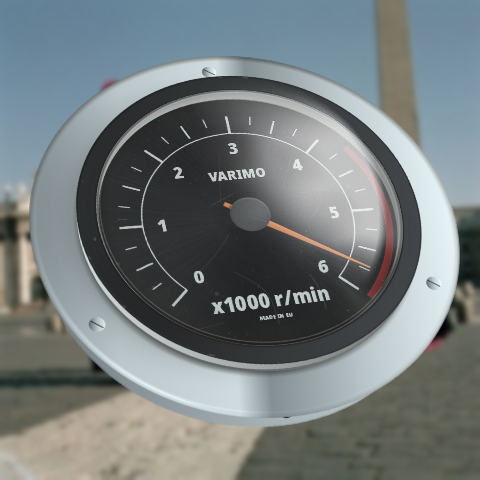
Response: value=5750 unit=rpm
